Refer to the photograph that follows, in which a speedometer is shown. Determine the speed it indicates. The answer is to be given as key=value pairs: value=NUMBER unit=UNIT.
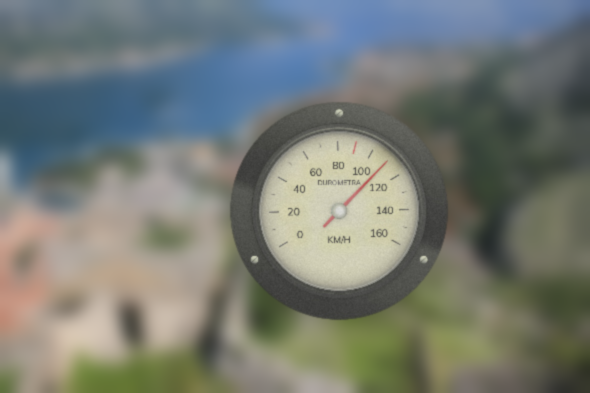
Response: value=110 unit=km/h
